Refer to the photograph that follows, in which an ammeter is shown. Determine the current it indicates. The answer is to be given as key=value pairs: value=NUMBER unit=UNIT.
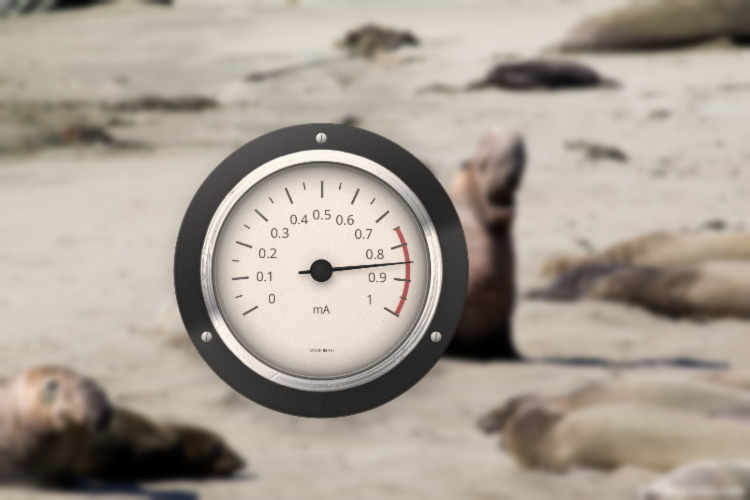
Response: value=0.85 unit=mA
